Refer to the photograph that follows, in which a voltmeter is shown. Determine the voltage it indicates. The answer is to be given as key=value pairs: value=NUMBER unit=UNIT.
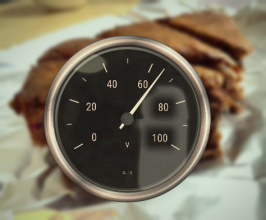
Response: value=65 unit=V
